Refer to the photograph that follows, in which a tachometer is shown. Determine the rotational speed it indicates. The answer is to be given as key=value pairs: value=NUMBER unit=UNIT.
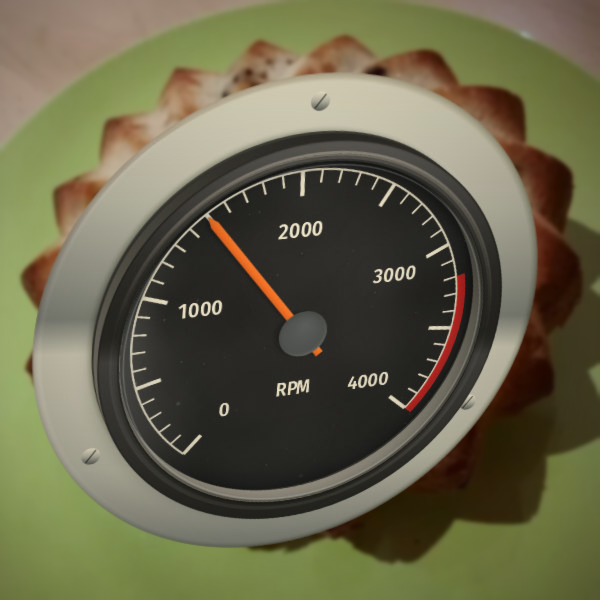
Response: value=1500 unit=rpm
